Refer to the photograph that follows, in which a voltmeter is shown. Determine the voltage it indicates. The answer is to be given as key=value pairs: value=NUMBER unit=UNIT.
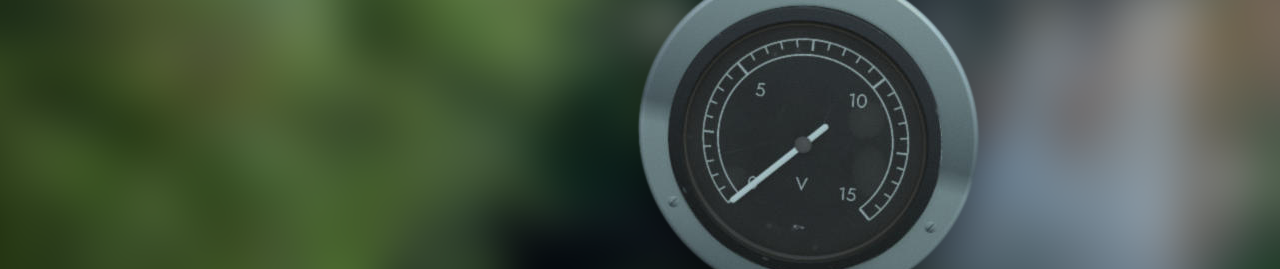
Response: value=0 unit=V
